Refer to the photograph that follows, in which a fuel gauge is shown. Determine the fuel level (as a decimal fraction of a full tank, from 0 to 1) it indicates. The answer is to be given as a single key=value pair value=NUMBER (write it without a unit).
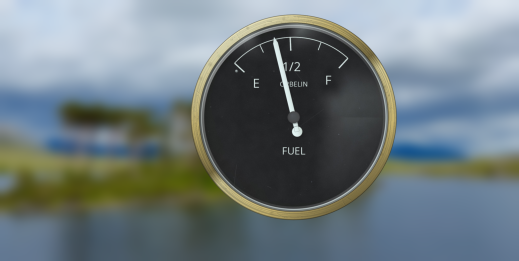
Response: value=0.375
